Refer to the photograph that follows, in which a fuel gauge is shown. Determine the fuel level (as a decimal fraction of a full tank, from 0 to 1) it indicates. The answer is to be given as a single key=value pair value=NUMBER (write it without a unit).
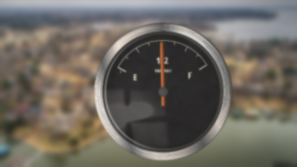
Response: value=0.5
